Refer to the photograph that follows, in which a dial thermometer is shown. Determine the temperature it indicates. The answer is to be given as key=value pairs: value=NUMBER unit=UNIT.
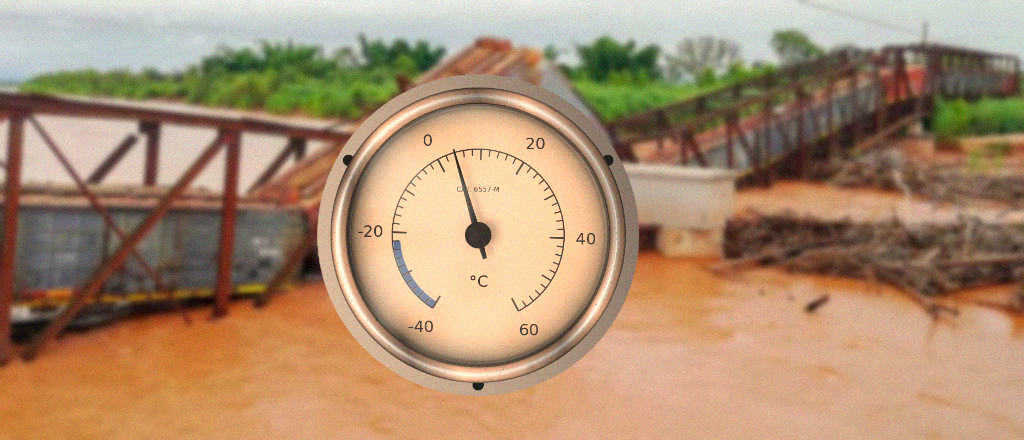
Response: value=4 unit=°C
